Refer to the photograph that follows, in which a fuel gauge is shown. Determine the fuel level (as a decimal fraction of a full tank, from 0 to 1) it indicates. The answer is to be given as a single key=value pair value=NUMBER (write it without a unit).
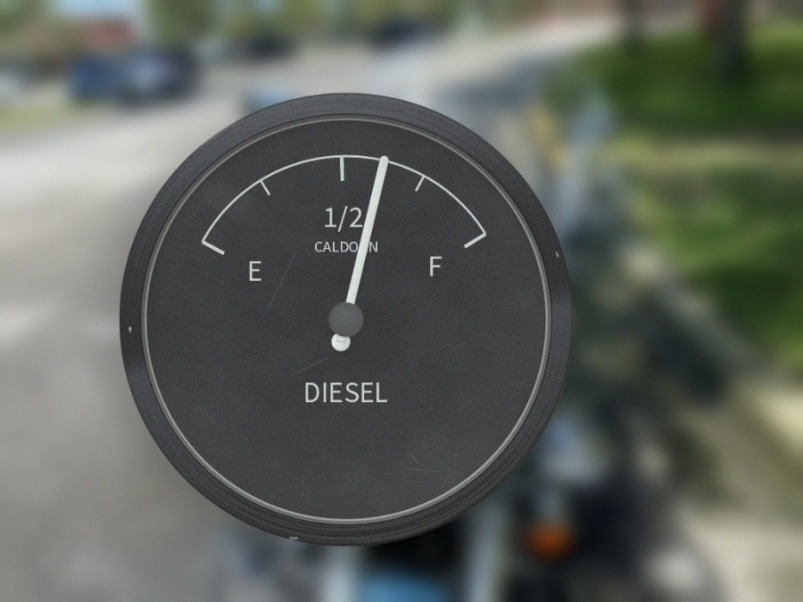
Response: value=0.625
